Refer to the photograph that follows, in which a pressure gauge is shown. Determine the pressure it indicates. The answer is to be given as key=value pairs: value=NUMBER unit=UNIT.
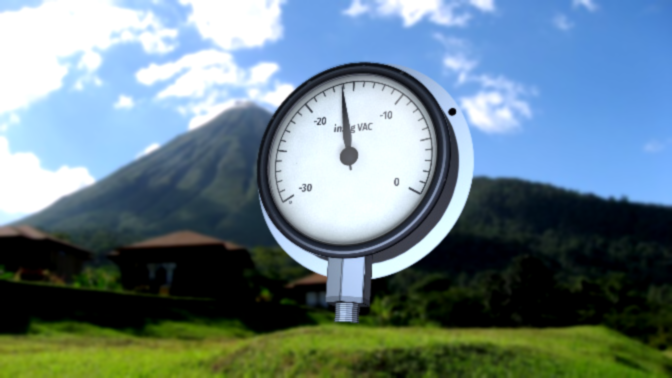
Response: value=-16 unit=inHg
